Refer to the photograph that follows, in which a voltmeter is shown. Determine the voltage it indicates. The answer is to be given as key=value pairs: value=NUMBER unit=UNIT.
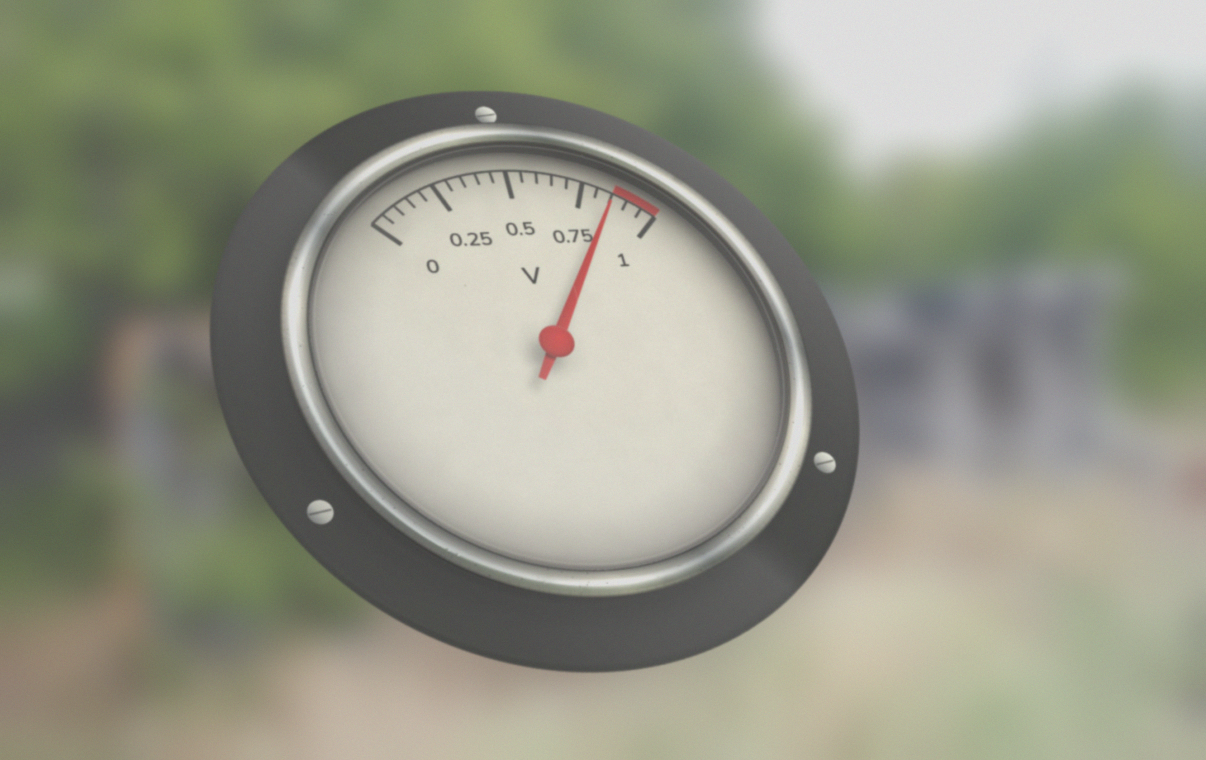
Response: value=0.85 unit=V
